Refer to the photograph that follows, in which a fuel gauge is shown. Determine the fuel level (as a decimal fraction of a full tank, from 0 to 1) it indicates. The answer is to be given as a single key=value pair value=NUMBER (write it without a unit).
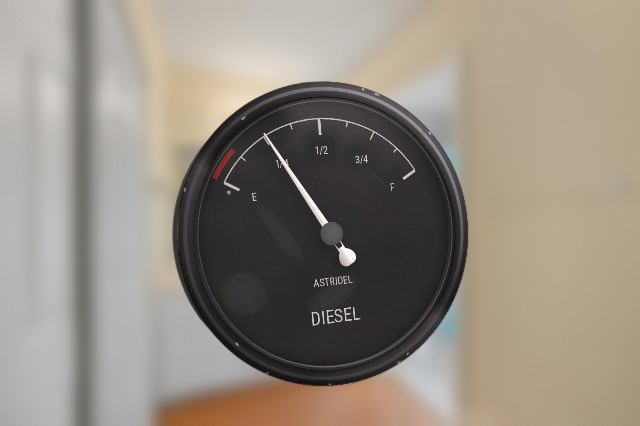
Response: value=0.25
